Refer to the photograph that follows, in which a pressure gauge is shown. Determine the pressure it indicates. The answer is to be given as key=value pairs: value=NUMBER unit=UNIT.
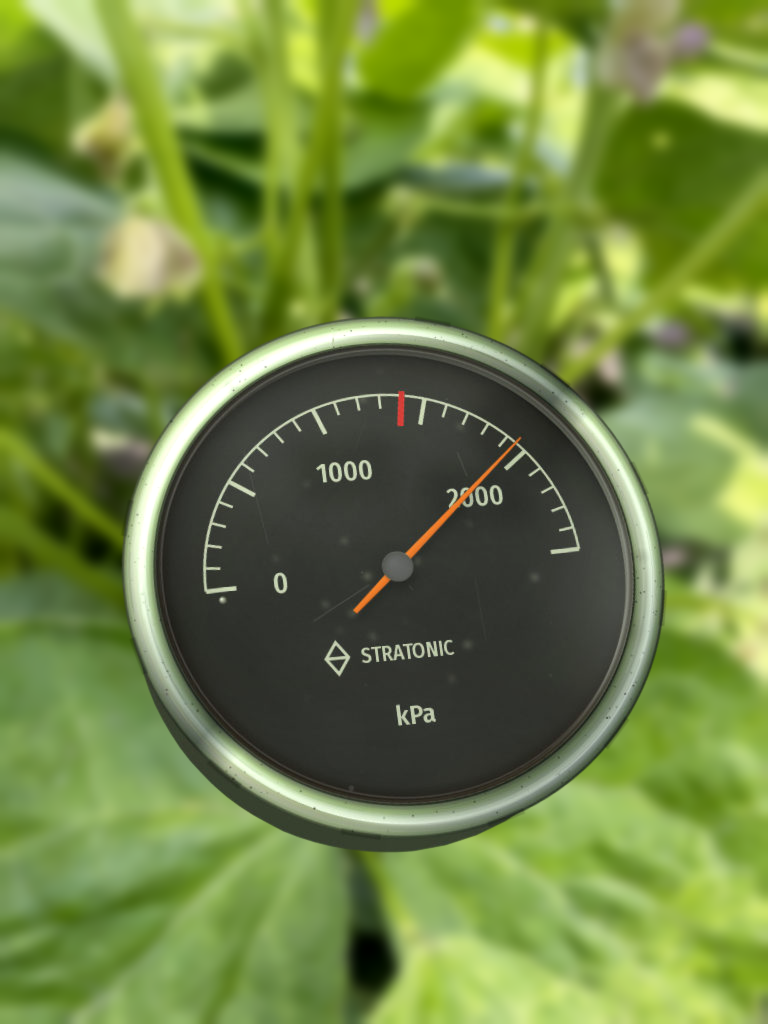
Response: value=1950 unit=kPa
